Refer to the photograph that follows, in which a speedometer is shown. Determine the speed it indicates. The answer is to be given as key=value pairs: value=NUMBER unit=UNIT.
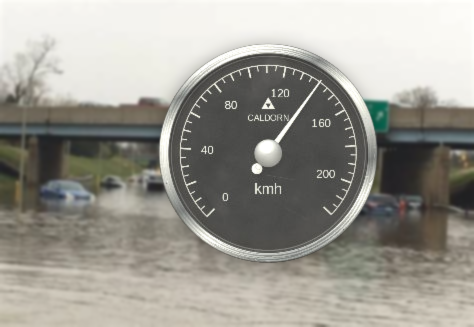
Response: value=140 unit=km/h
